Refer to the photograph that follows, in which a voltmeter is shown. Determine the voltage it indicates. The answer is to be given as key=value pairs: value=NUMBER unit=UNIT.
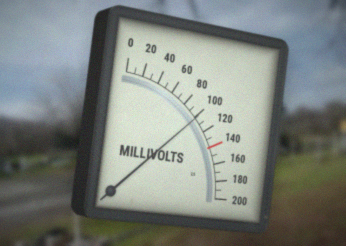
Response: value=100 unit=mV
